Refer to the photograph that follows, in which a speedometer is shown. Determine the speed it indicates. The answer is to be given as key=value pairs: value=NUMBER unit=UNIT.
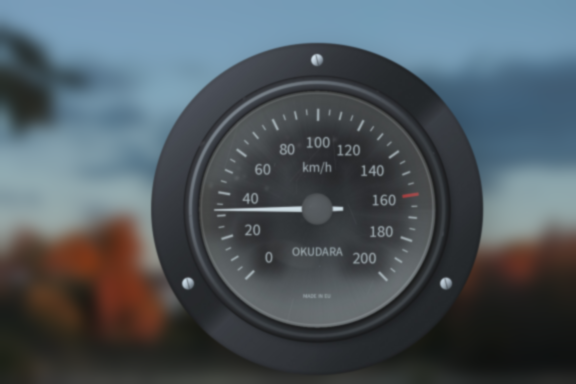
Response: value=32.5 unit=km/h
